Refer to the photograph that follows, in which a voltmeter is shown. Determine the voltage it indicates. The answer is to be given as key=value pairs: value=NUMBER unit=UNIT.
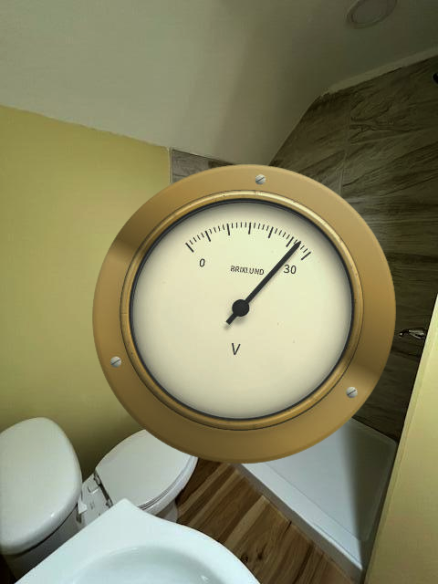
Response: value=27 unit=V
